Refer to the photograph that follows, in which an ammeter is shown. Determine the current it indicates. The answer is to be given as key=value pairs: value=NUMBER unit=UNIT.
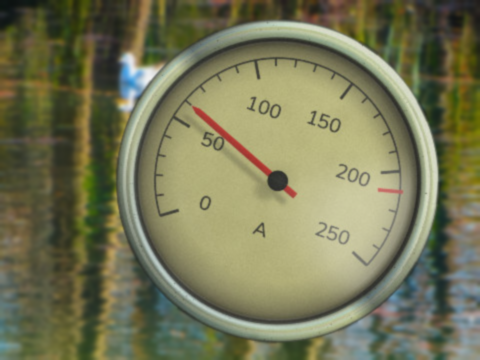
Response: value=60 unit=A
